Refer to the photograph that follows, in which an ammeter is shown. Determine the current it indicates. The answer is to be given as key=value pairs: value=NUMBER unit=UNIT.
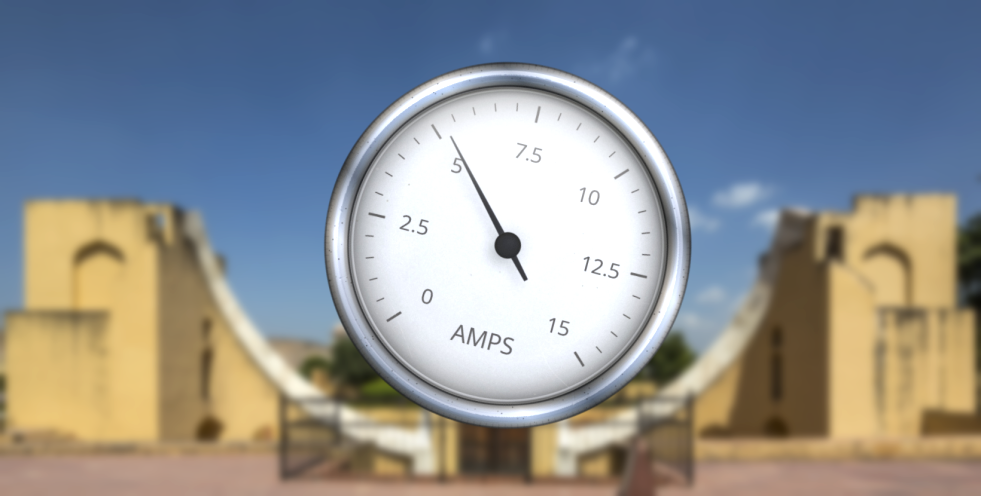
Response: value=5.25 unit=A
